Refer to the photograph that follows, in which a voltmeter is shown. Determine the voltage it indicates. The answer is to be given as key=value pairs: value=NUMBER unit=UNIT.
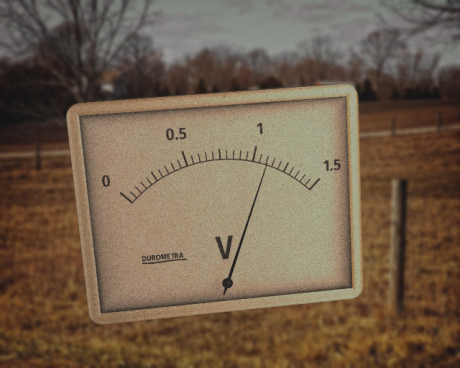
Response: value=1.1 unit=V
